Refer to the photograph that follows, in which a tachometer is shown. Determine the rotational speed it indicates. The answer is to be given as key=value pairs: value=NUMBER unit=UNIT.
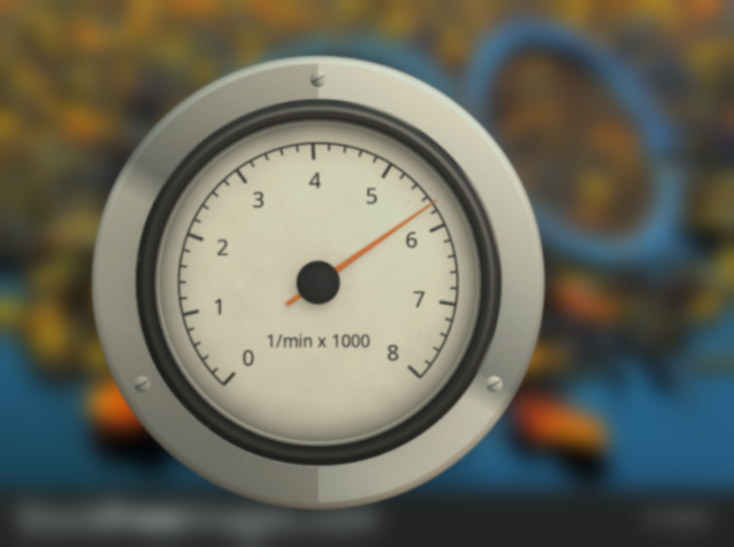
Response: value=5700 unit=rpm
